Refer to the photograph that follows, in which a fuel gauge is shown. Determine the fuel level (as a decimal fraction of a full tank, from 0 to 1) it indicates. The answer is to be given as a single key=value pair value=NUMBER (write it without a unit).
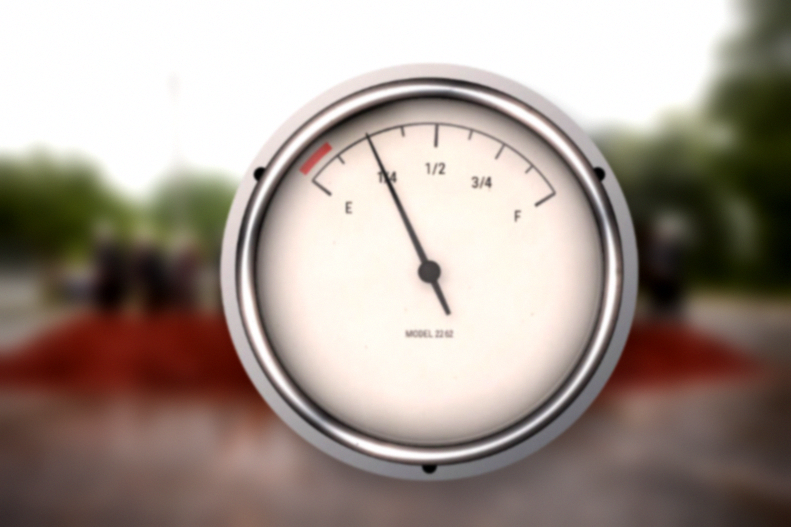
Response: value=0.25
